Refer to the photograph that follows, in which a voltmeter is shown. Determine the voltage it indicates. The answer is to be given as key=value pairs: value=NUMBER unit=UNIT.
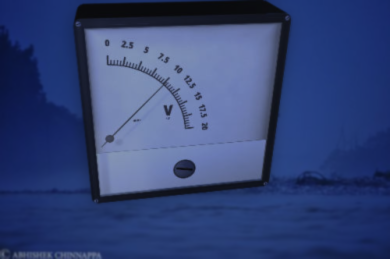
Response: value=10 unit=V
